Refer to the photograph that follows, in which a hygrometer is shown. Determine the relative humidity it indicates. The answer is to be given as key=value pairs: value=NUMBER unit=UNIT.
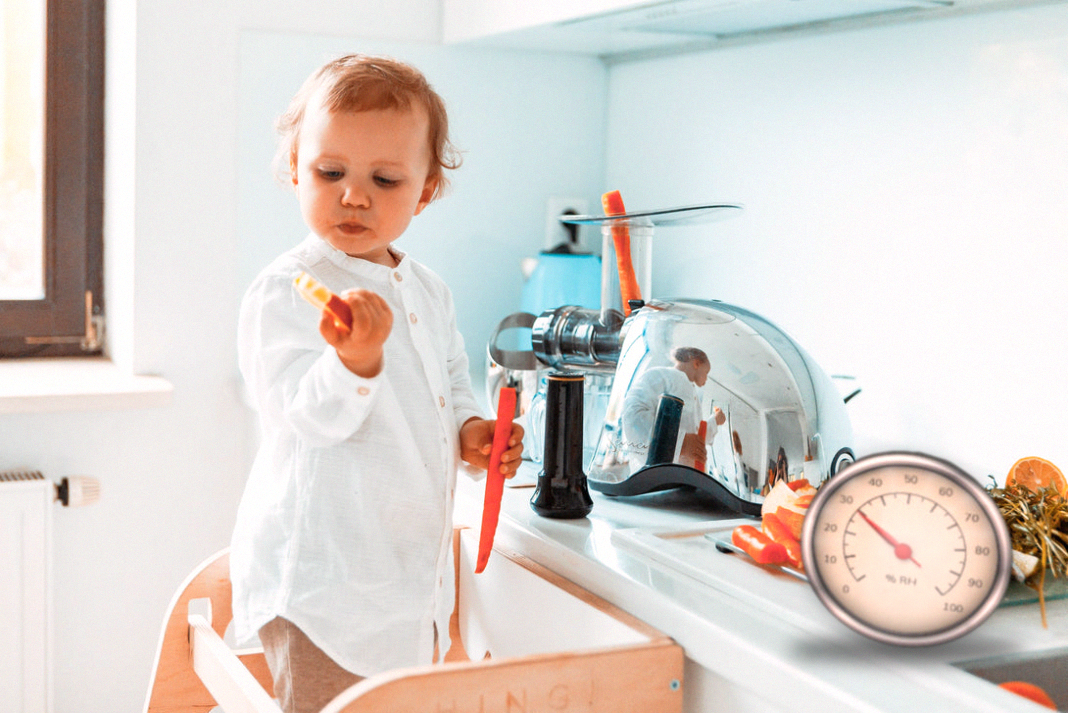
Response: value=30 unit=%
